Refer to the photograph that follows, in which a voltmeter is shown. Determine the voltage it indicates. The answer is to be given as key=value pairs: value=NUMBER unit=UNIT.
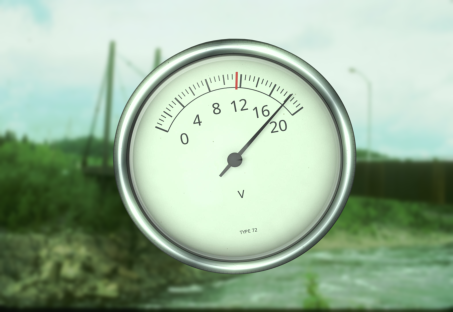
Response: value=18 unit=V
